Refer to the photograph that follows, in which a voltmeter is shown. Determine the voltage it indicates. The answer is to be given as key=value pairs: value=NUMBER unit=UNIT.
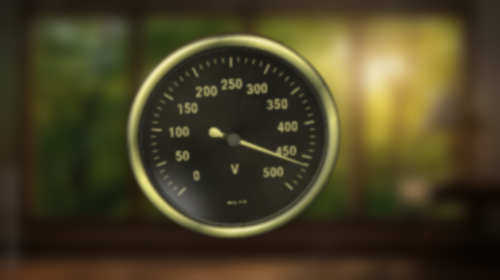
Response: value=460 unit=V
